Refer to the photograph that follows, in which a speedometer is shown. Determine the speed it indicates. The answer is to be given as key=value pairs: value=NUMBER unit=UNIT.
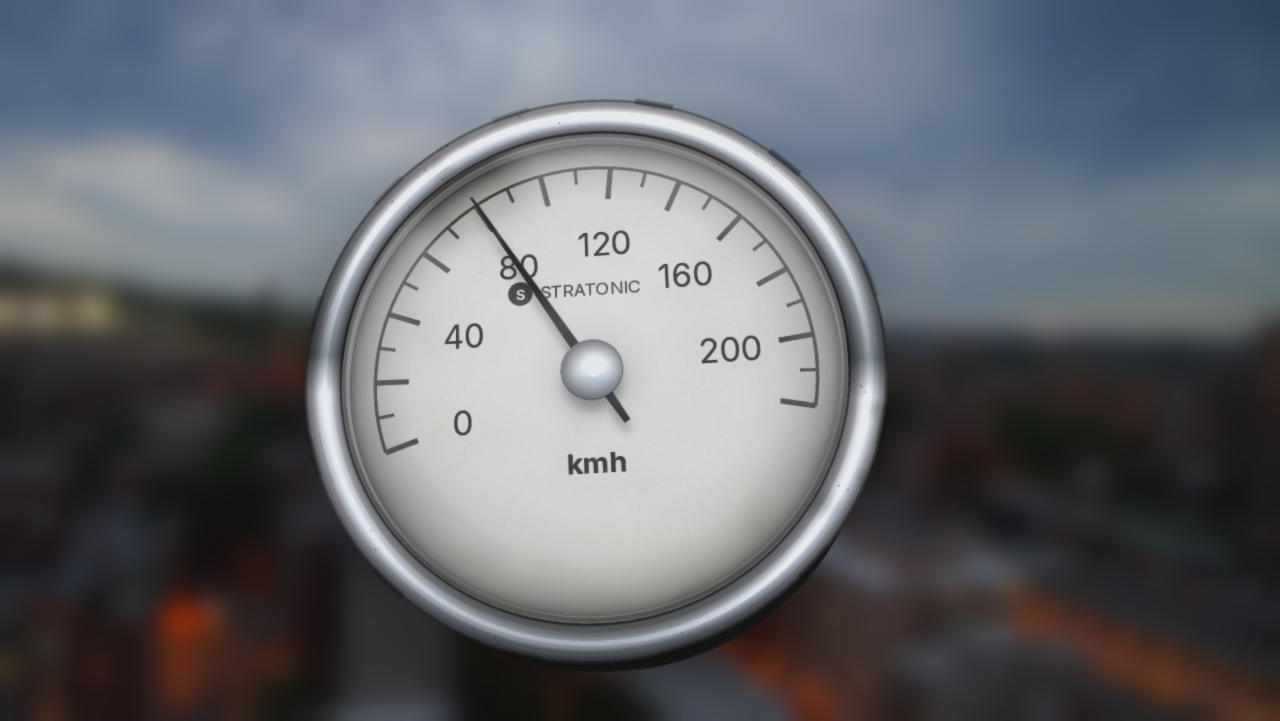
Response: value=80 unit=km/h
